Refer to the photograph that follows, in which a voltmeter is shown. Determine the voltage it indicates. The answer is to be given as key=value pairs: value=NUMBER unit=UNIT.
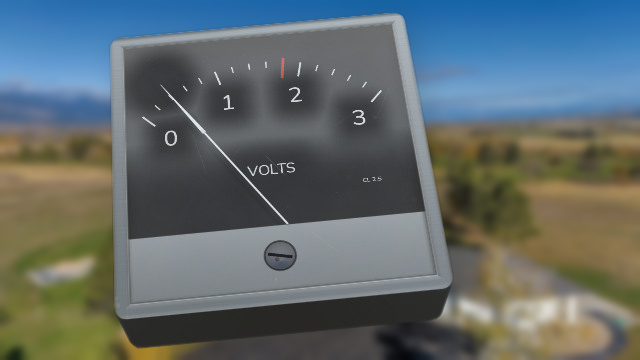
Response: value=0.4 unit=V
